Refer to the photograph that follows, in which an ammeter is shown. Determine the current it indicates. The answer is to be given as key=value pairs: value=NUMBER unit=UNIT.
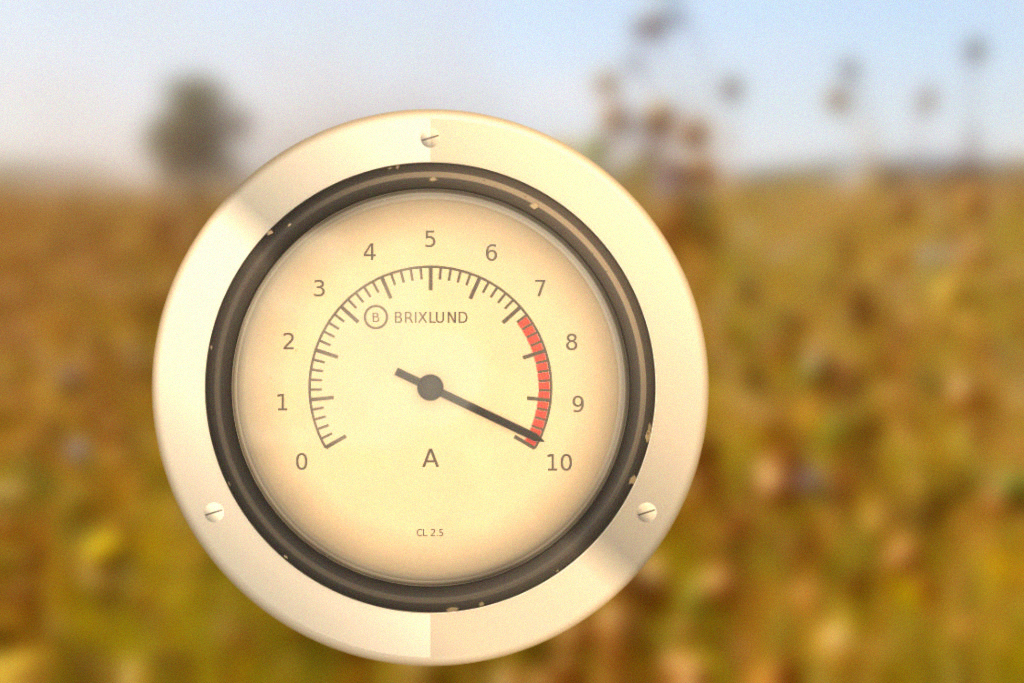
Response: value=9.8 unit=A
